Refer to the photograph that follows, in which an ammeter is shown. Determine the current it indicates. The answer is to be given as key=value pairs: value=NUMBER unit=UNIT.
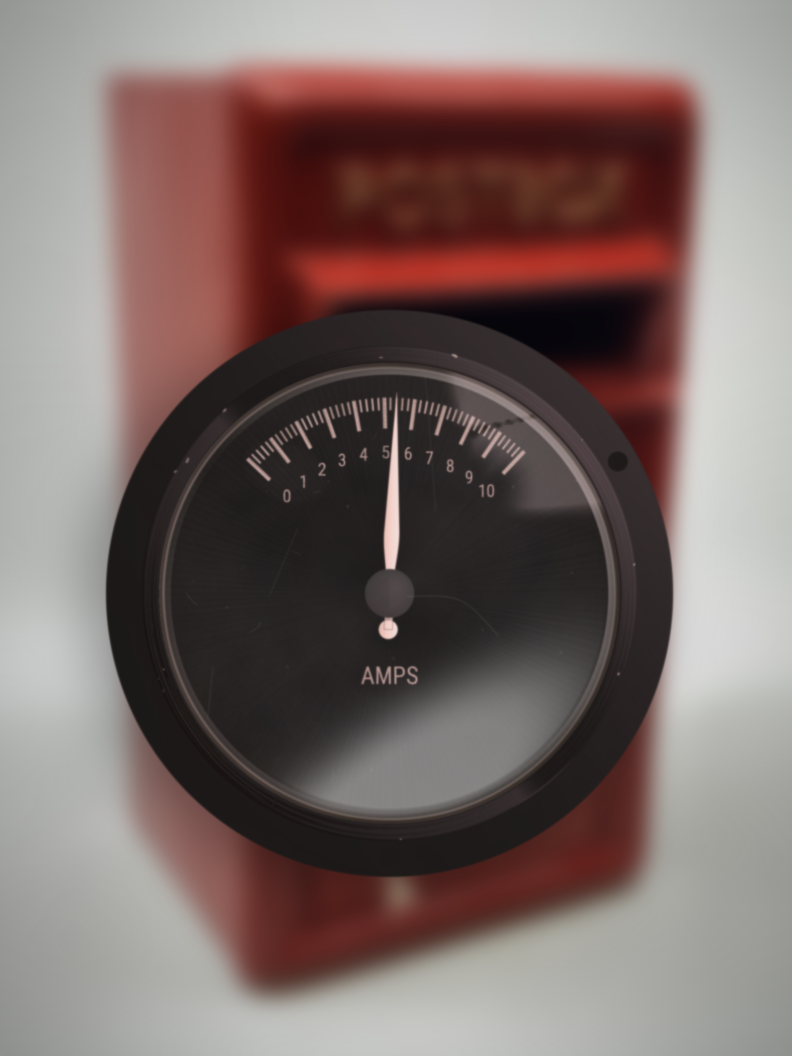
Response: value=5.4 unit=A
